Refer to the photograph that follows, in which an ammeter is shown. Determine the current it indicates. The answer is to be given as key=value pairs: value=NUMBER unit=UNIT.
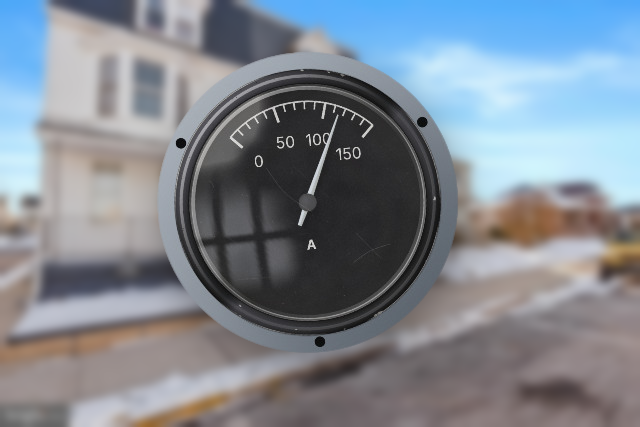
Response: value=115 unit=A
